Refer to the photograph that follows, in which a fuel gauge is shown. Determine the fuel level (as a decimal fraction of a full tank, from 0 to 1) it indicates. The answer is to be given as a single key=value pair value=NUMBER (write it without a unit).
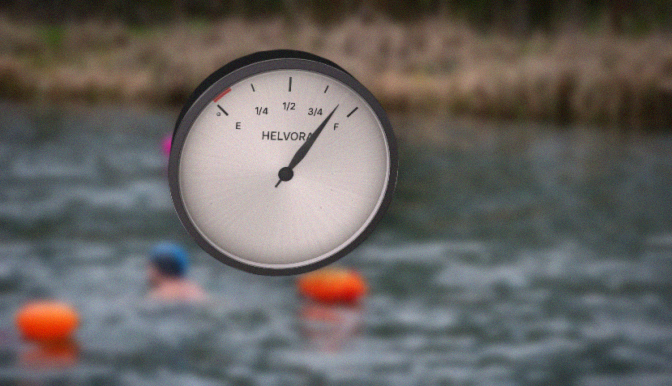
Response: value=0.875
